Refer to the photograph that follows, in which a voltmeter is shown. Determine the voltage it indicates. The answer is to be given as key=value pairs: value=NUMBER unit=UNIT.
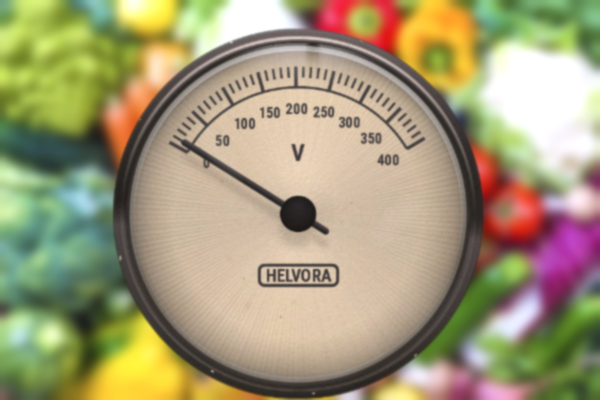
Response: value=10 unit=V
